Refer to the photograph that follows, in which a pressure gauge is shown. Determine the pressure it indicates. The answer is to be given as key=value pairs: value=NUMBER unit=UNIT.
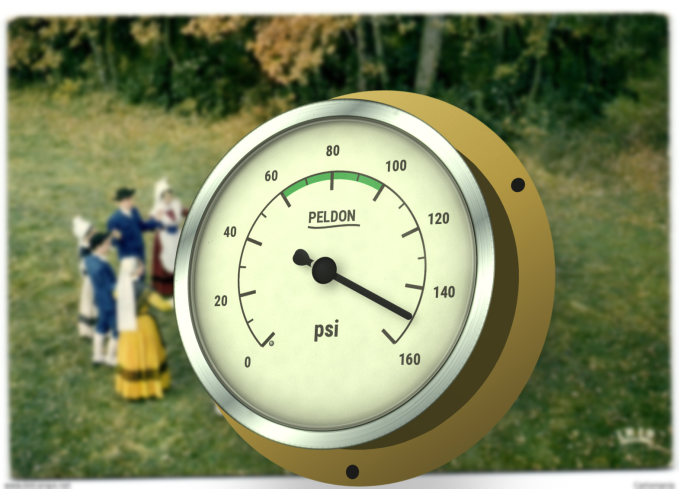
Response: value=150 unit=psi
